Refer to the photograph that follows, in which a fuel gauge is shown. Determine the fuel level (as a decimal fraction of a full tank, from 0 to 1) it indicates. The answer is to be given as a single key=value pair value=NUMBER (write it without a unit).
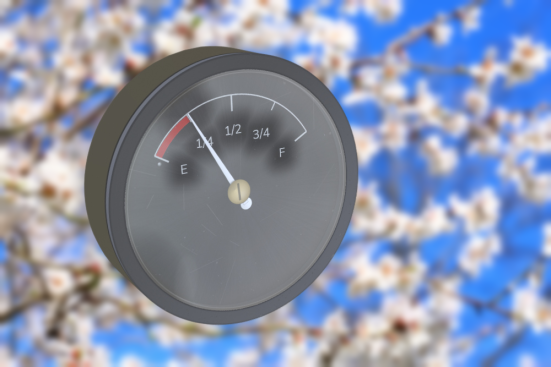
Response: value=0.25
